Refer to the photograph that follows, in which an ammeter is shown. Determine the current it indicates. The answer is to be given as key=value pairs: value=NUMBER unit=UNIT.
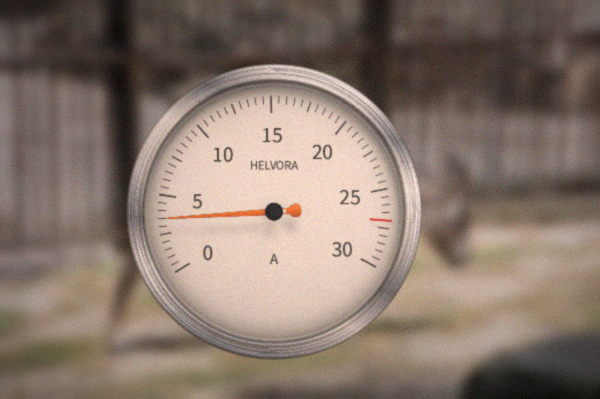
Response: value=3.5 unit=A
